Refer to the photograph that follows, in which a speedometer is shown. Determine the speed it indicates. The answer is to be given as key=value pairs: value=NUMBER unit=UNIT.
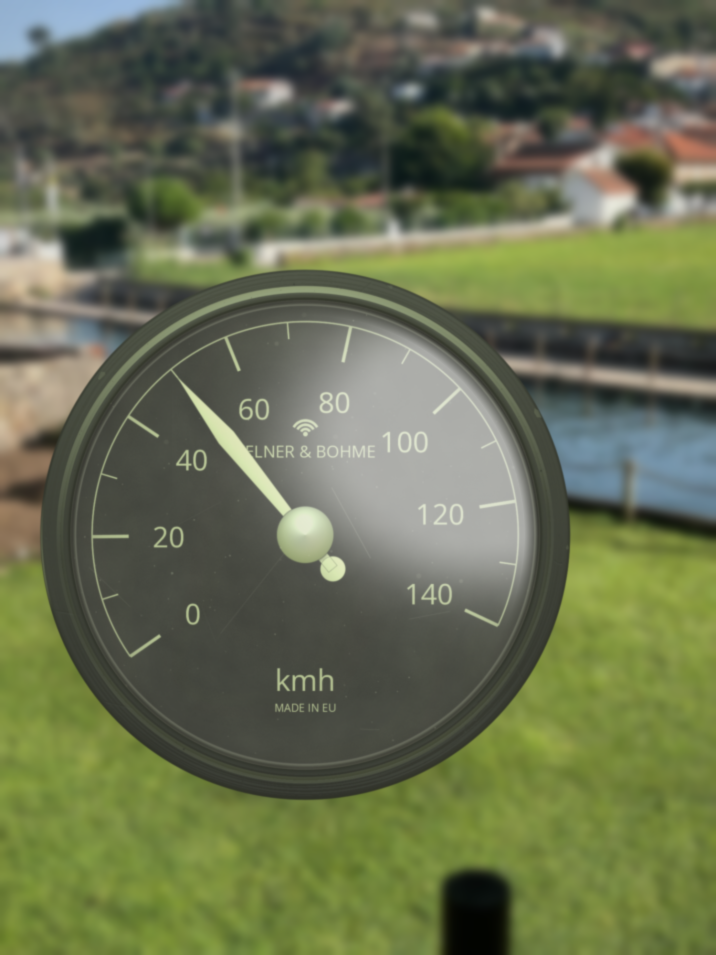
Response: value=50 unit=km/h
